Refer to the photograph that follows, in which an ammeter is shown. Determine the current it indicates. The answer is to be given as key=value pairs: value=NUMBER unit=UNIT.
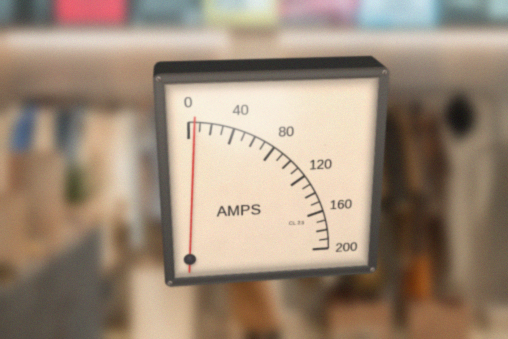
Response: value=5 unit=A
